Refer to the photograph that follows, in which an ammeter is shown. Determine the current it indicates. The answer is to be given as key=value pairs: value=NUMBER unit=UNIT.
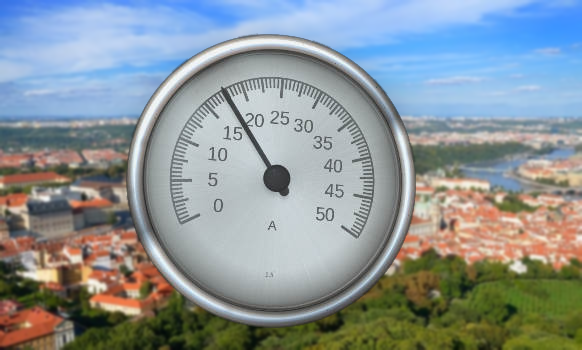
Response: value=17.5 unit=A
